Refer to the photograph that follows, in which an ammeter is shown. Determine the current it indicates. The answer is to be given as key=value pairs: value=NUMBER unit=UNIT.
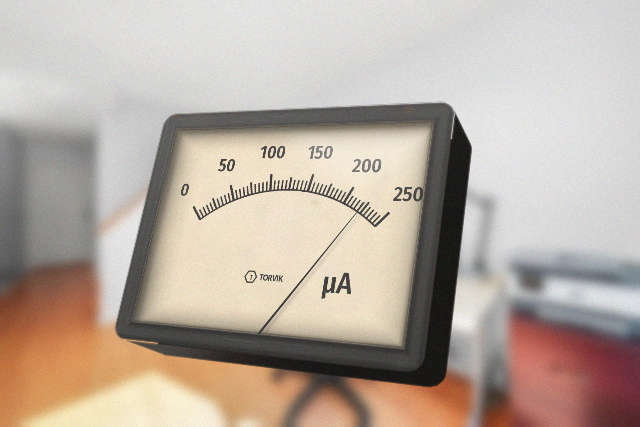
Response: value=225 unit=µA
